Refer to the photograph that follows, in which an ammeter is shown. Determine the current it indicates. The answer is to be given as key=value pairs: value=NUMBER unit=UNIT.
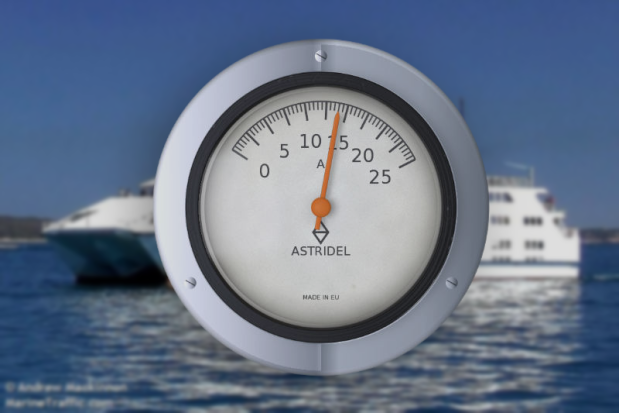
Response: value=14 unit=A
